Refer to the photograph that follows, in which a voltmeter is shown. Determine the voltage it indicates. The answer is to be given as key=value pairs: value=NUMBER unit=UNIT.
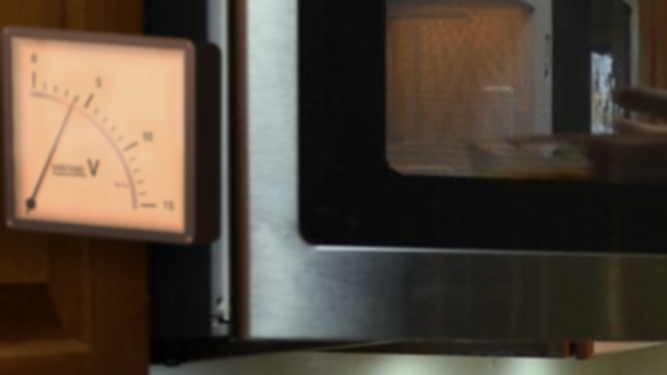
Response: value=4 unit=V
